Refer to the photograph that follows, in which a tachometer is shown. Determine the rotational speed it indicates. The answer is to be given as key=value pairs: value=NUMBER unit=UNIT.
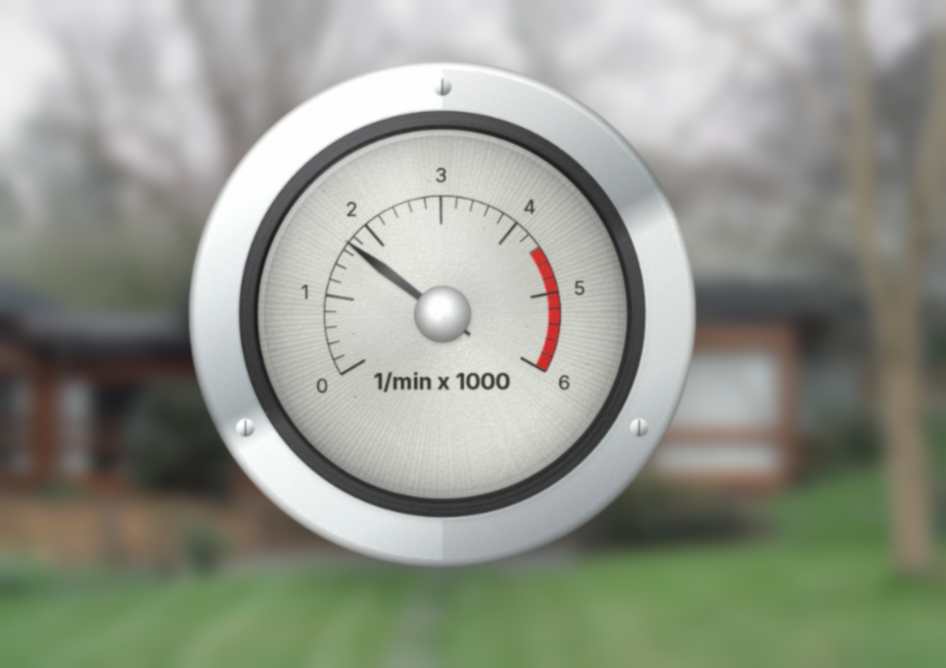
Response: value=1700 unit=rpm
